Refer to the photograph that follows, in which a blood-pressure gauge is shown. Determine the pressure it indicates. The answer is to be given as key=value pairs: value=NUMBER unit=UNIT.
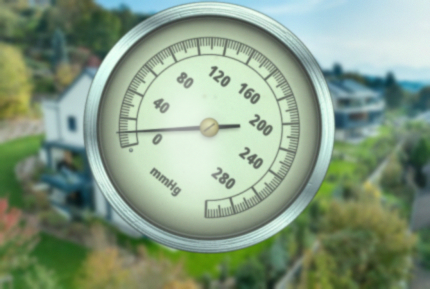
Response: value=10 unit=mmHg
